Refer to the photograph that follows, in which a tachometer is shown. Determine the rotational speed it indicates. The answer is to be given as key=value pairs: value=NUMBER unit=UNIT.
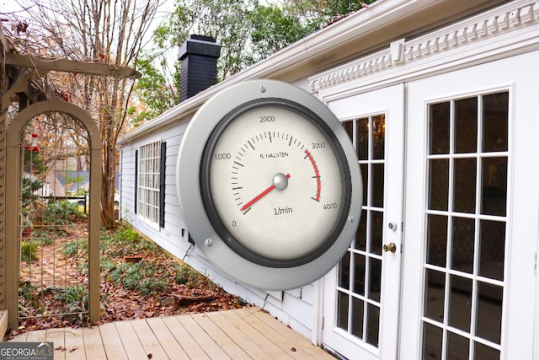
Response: value=100 unit=rpm
